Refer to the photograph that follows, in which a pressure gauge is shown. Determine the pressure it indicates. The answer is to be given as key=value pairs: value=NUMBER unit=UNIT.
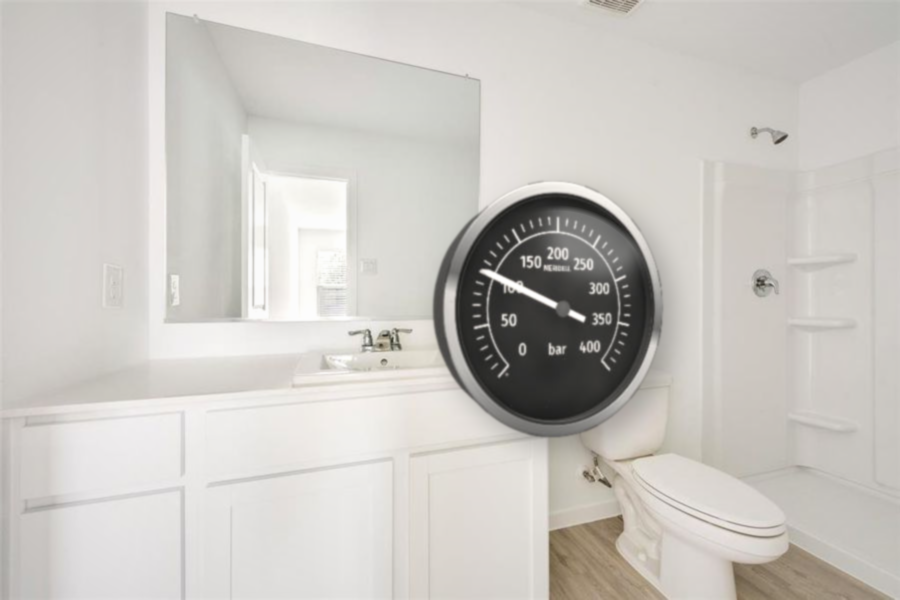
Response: value=100 unit=bar
